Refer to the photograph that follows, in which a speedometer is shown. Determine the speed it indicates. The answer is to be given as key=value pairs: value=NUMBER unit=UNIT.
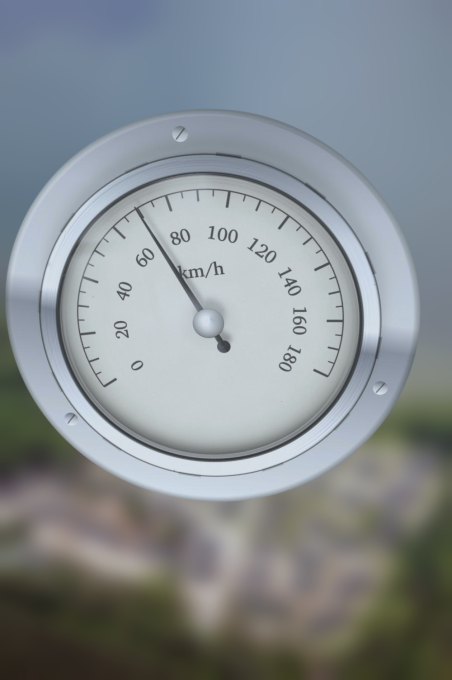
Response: value=70 unit=km/h
